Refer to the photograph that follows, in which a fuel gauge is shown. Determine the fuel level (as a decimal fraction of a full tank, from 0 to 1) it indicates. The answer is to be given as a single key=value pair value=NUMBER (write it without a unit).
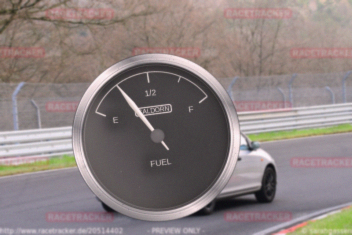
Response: value=0.25
